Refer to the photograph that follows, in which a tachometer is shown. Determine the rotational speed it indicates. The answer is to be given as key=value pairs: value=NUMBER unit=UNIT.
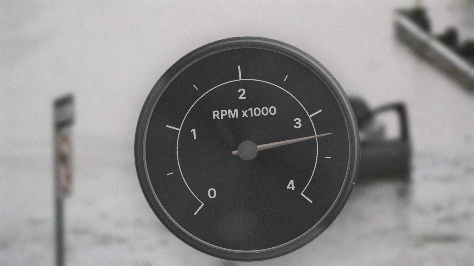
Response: value=3250 unit=rpm
